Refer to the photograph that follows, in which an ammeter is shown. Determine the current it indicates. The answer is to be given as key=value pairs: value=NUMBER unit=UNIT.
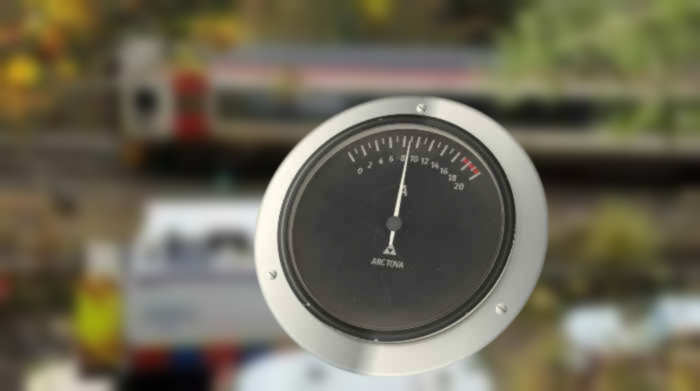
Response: value=9 unit=A
